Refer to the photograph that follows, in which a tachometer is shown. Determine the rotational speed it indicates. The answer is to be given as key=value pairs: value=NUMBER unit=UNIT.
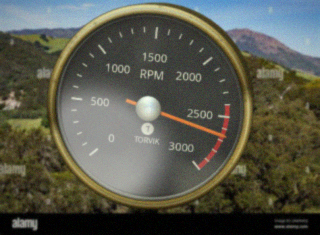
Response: value=2650 unit=rpm
